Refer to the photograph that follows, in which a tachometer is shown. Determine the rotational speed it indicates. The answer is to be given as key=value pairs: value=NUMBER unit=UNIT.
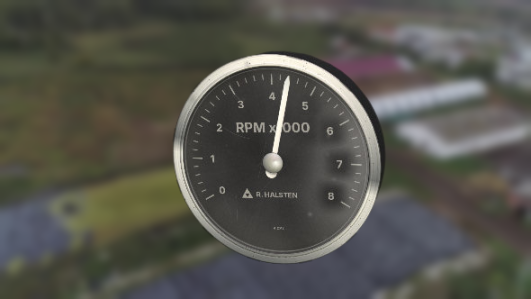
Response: value=4400 unit=rpm
